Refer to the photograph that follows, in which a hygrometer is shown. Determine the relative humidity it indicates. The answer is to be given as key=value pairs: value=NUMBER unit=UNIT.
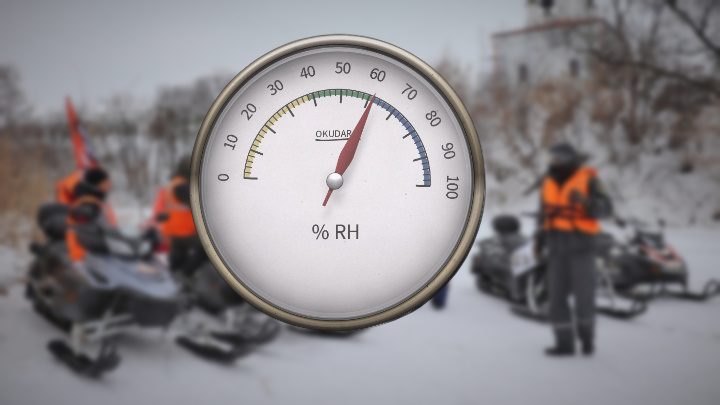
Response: value=62 unit=%
